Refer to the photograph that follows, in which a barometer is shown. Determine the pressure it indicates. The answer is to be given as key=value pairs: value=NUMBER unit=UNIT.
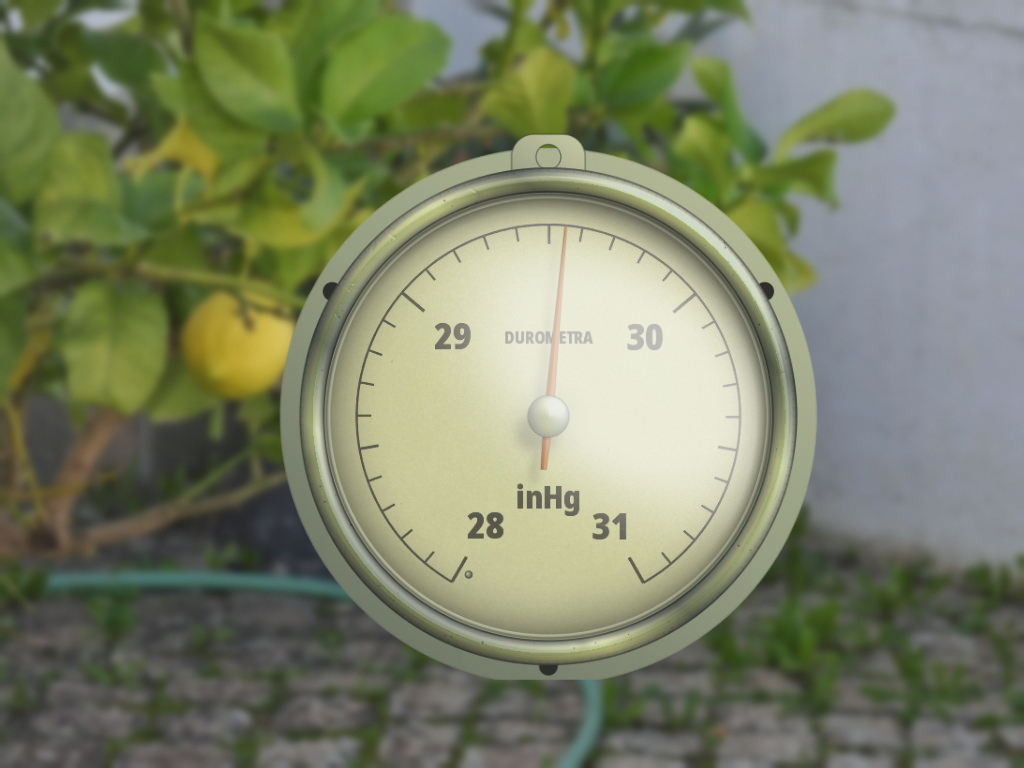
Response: value=29.55 unit=inHg
